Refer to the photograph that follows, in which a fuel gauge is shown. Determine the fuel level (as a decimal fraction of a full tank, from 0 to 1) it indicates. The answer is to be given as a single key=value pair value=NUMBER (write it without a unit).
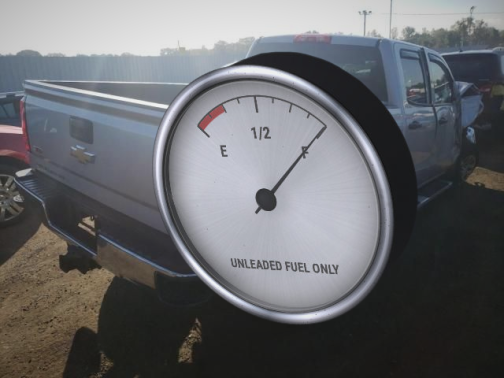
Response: value=1
